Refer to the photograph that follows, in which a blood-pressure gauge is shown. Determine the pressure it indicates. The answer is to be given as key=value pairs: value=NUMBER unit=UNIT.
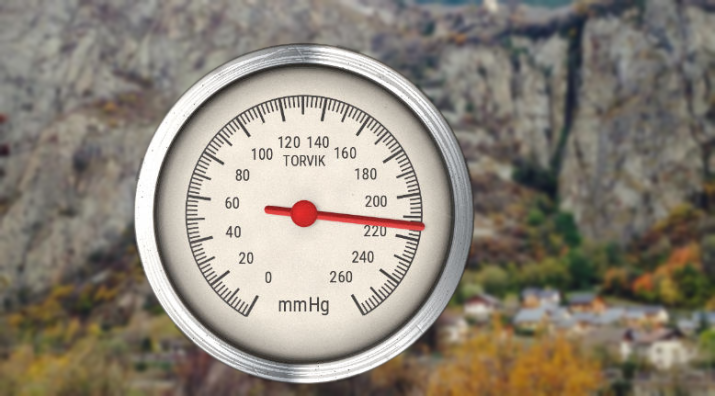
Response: value=214 unit=mmHg
